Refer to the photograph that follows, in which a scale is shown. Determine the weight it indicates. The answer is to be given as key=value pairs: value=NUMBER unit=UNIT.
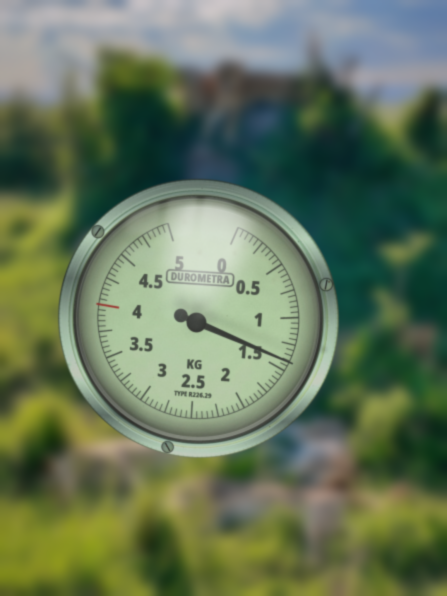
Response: value=1.4 unit=kg
